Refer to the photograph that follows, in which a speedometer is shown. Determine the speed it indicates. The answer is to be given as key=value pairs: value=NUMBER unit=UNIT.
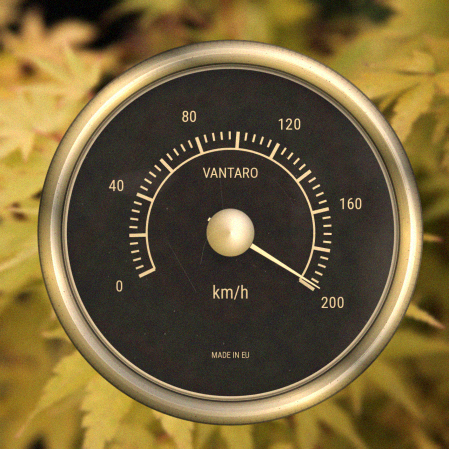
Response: value=198 unit=km/h
